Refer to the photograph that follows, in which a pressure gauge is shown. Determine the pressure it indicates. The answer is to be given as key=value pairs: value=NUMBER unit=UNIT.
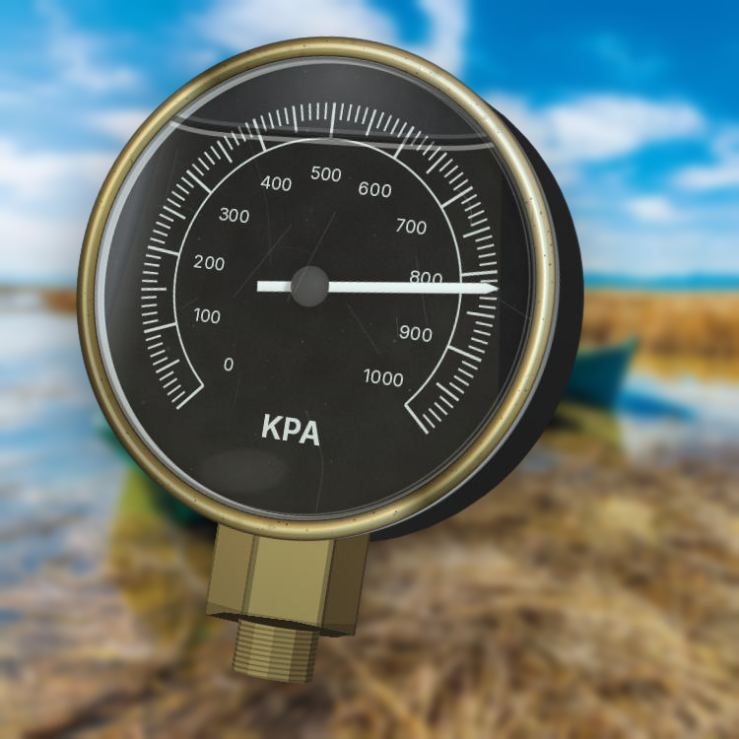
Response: value=820 unit=kPa
